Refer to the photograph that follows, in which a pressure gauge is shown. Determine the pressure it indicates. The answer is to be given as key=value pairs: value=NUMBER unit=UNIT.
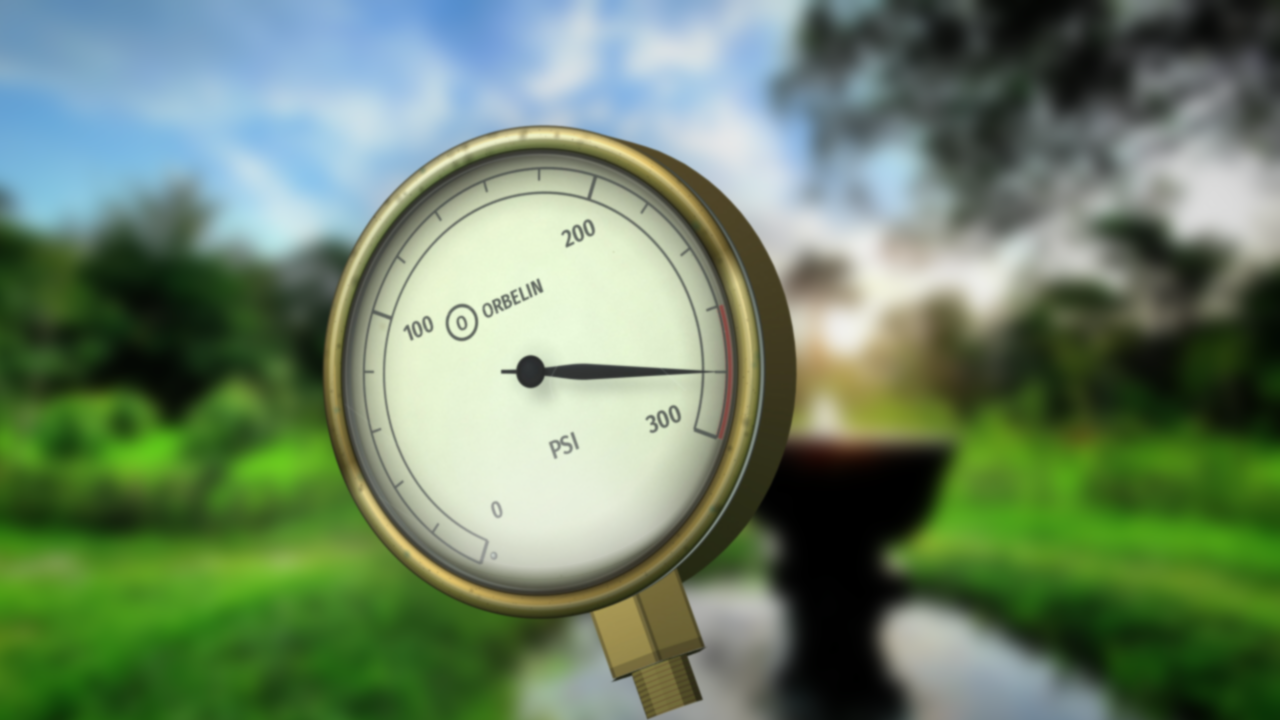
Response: value=280 unit=psi
